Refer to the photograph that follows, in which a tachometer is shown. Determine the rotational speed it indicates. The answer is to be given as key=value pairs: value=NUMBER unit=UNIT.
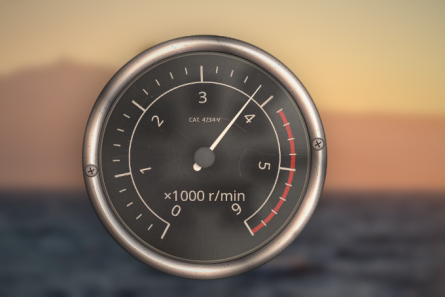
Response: value=3800 unit=rpm
